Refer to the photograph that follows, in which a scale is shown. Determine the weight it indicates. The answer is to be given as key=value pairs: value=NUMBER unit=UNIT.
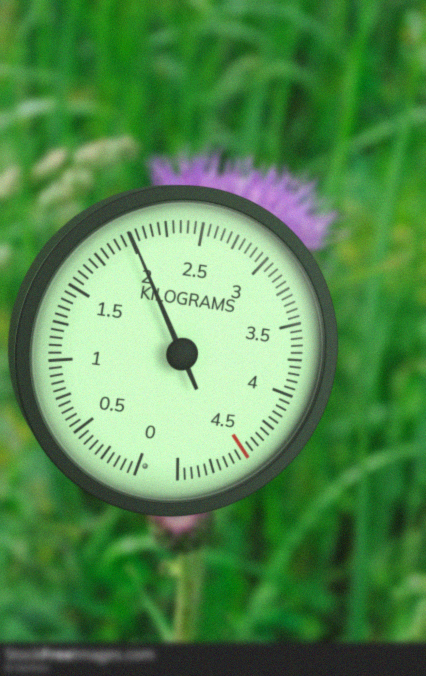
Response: value=2 unit=kg
